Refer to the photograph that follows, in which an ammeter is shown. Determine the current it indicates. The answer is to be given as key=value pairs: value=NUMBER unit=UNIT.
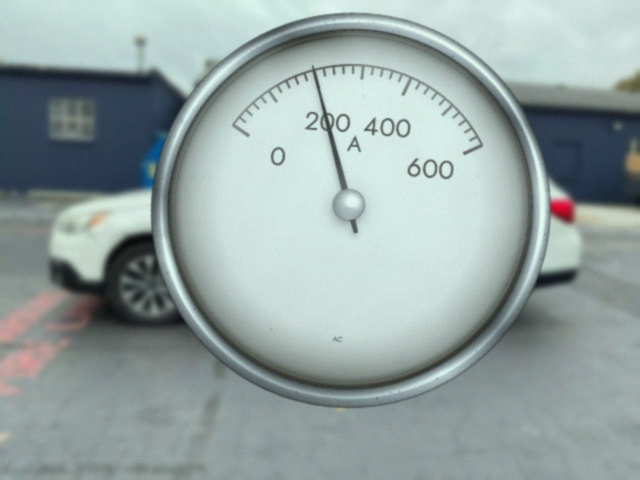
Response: value=200 unit=A
